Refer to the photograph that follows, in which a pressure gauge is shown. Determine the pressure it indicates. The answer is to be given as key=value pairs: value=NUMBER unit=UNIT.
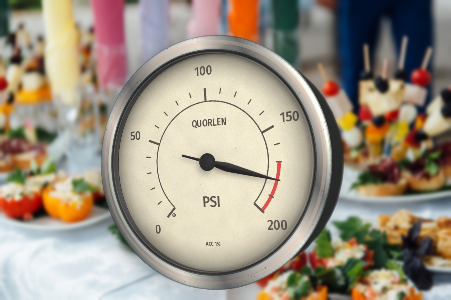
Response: value=180 unit=psi
